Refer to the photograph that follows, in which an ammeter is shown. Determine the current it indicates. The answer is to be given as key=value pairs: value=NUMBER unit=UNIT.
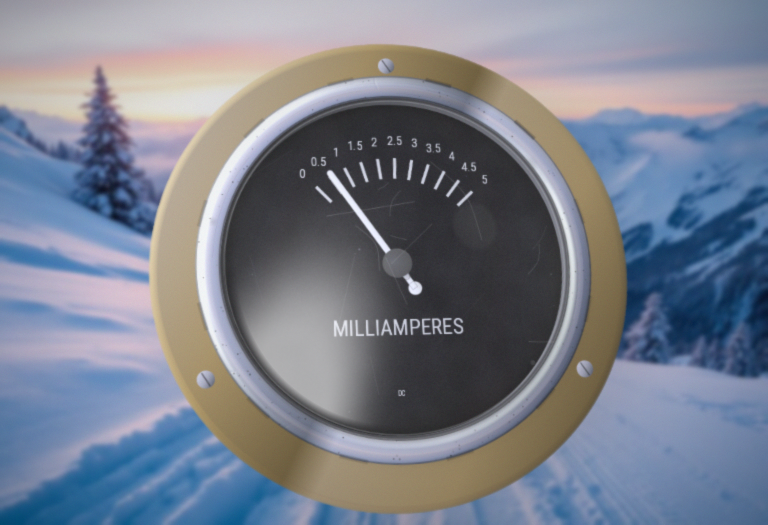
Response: value=0.5 unit=mA
